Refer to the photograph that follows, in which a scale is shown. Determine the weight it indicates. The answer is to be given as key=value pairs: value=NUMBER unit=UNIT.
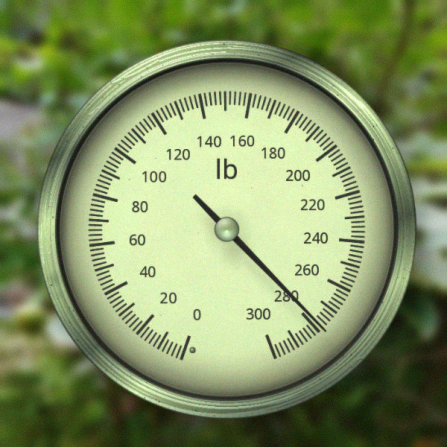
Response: value=278 unit=lb
